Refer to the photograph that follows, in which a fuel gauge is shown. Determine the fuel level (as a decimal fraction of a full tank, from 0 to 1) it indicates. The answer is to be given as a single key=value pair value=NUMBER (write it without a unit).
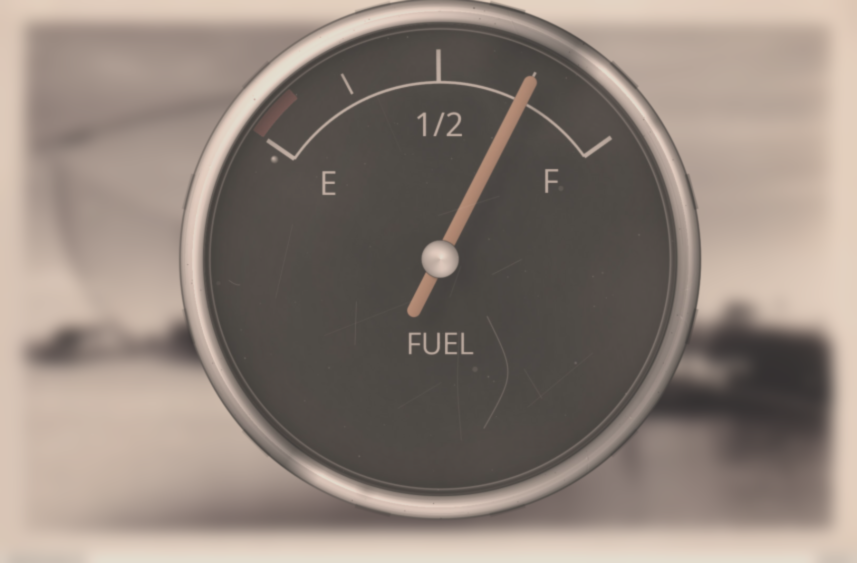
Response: value=0.75
